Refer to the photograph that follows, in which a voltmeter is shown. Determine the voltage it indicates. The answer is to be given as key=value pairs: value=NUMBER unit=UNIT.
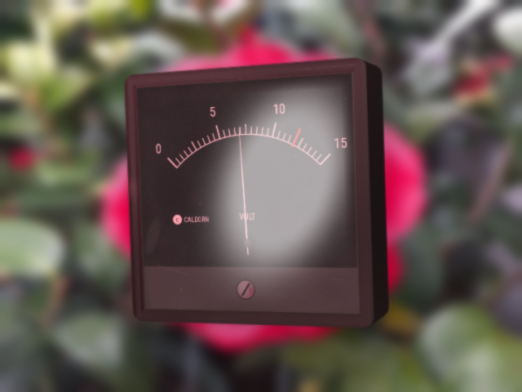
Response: value=7 unit=V
